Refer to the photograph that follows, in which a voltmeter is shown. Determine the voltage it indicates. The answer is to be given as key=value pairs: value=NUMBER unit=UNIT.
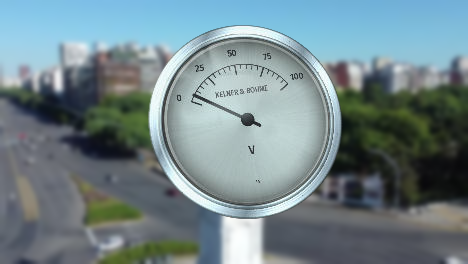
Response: value=5 unit=V
